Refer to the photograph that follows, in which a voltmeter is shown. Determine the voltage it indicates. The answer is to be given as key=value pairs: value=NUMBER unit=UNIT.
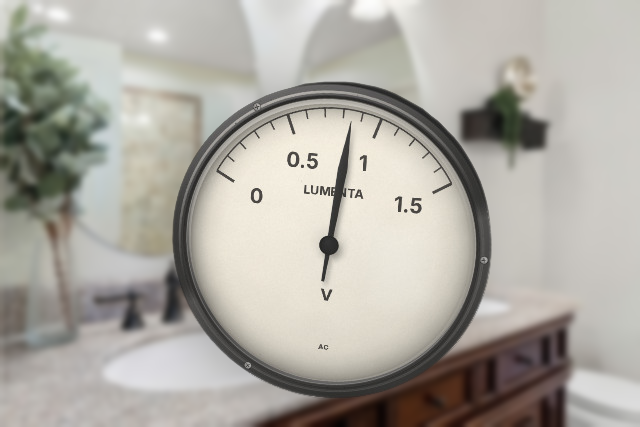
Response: value=0.85 unit=V
